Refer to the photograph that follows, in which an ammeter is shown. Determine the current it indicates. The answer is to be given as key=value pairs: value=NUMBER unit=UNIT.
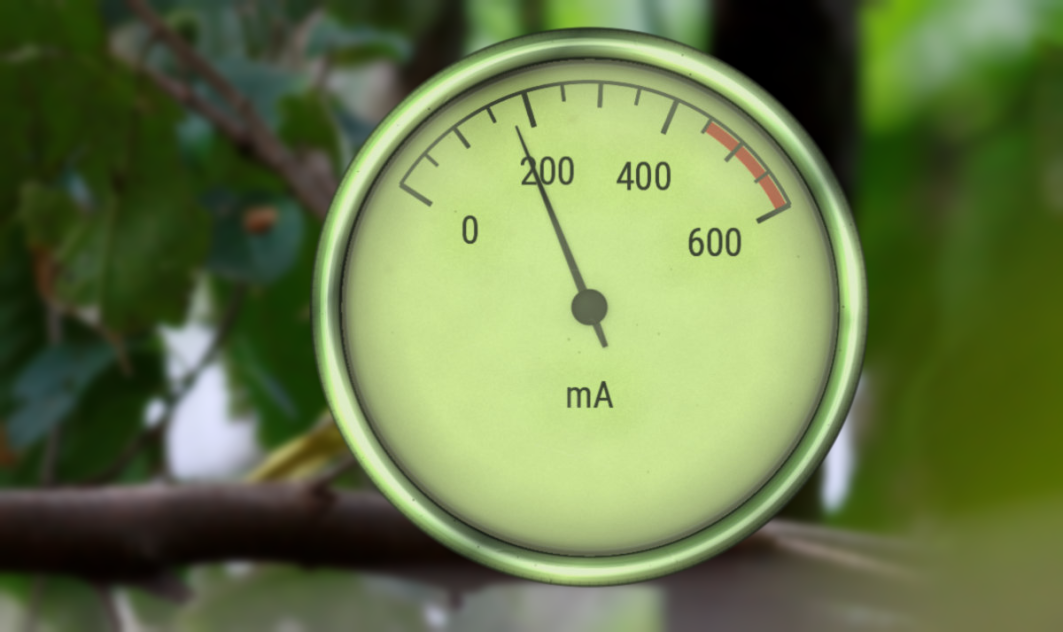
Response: value=175 unit=mA
